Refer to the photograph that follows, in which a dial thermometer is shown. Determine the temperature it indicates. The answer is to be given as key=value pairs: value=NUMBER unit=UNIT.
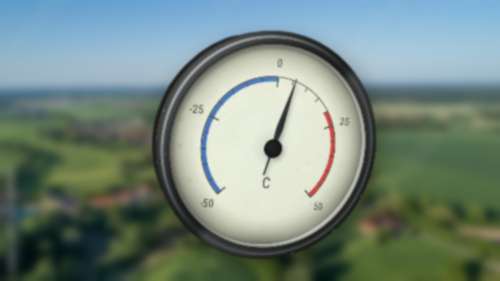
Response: value=5 unit=°C
